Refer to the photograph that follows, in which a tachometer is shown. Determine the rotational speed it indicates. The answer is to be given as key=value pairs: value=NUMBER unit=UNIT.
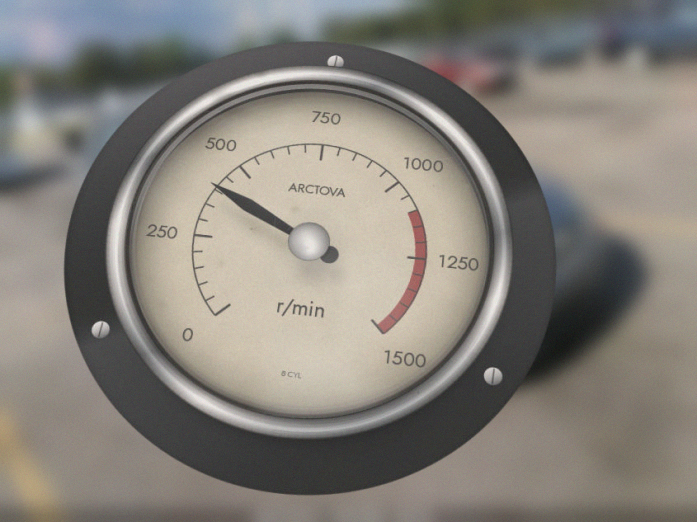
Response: value=400 unit=rpm
